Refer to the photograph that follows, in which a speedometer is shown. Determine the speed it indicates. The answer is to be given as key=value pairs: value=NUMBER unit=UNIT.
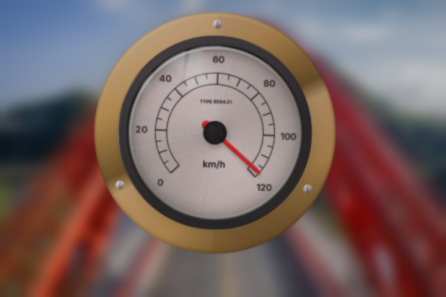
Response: value=117.5 unit=km/h
